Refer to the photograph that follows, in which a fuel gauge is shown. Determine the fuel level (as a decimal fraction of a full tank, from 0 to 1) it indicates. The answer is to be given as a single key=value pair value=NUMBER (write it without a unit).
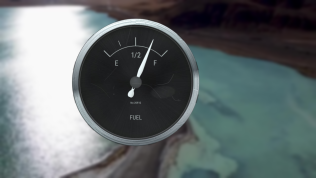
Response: value=0.75
